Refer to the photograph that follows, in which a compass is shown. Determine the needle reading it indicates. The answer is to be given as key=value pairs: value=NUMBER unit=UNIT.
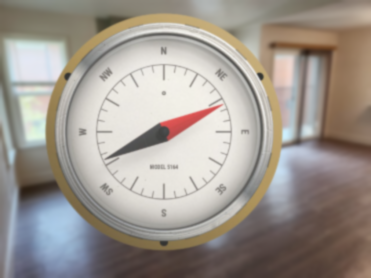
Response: value=65 unit=°
